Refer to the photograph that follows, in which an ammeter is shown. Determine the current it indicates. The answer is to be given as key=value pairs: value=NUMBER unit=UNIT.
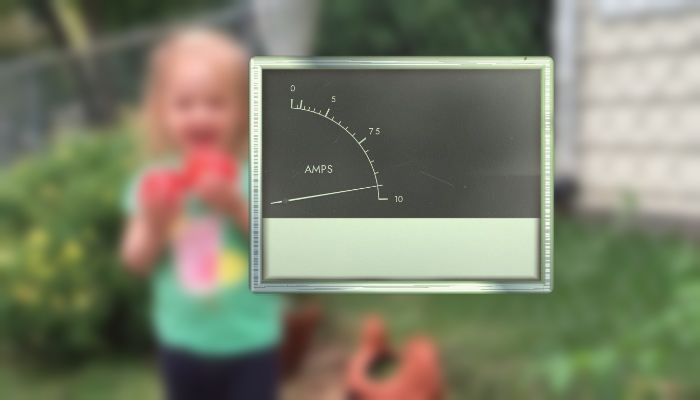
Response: value=9.5 unit=A
